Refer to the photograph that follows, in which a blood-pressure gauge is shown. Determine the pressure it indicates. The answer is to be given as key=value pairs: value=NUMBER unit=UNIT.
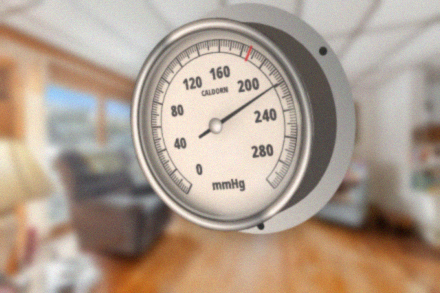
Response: value=220 unit=mmHg
